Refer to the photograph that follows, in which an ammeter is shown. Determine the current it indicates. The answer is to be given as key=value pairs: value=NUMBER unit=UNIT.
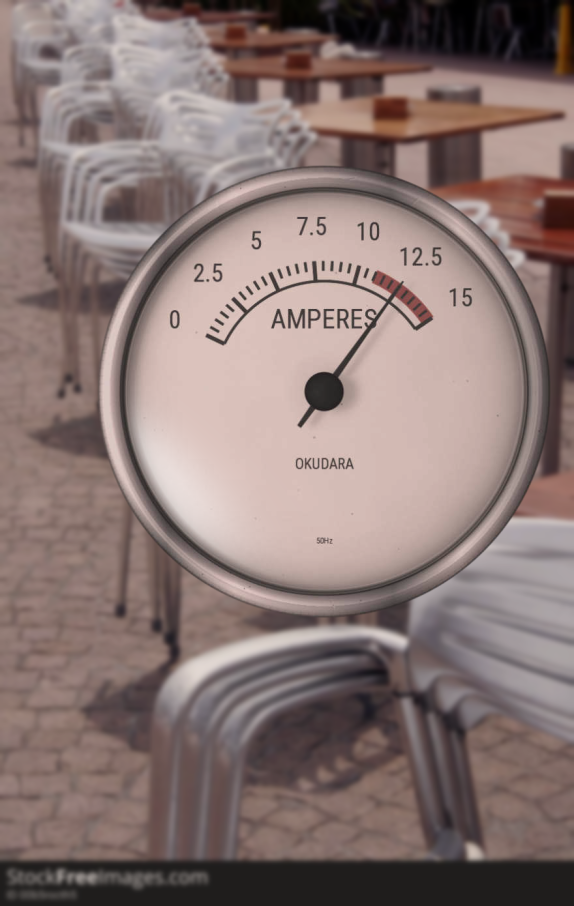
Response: value=12.5 unit=A
